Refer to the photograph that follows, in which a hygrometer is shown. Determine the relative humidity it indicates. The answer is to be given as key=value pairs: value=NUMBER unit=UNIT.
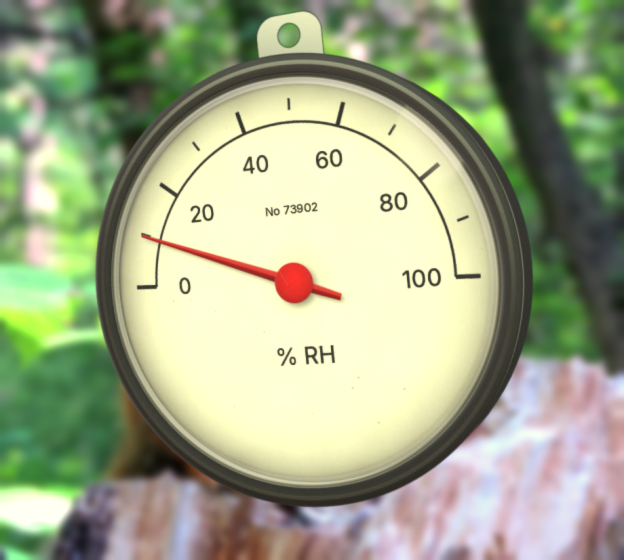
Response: value=10 unit=%
